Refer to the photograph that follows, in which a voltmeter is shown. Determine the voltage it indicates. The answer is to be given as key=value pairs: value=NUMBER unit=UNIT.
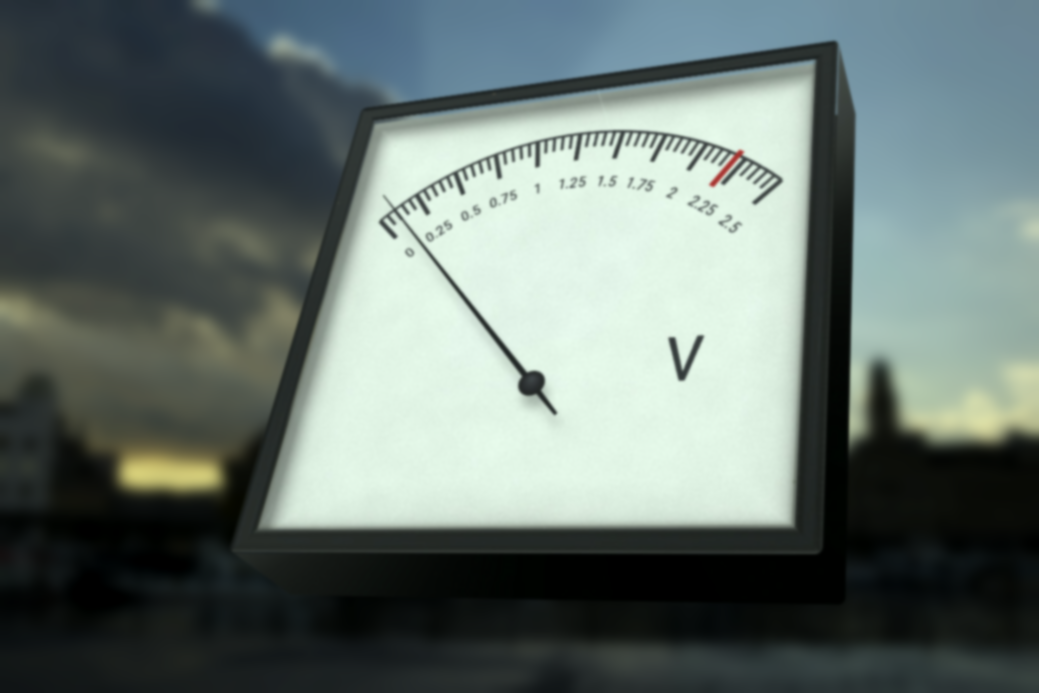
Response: value=0.1 unit=V
